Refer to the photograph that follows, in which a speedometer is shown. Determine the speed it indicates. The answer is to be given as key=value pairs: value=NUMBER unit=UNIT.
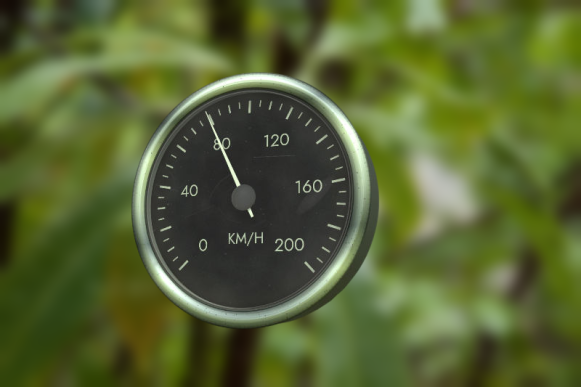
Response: value=80 unit=km/h
